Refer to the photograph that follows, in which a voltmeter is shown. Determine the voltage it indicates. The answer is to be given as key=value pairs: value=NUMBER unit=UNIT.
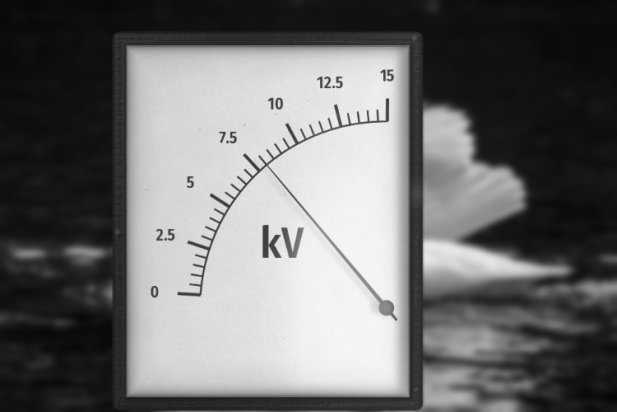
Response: value=8 unit=kV
